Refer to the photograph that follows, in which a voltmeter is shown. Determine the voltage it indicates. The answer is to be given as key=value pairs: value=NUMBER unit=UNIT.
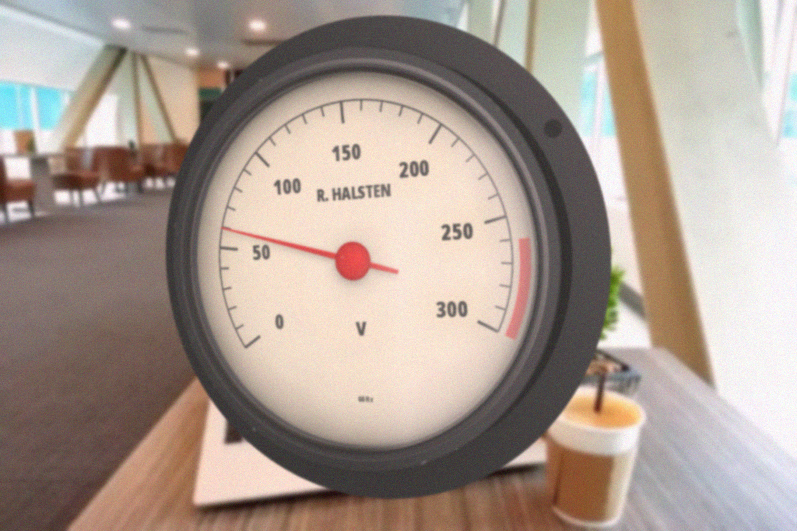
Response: value=60 unit=V
